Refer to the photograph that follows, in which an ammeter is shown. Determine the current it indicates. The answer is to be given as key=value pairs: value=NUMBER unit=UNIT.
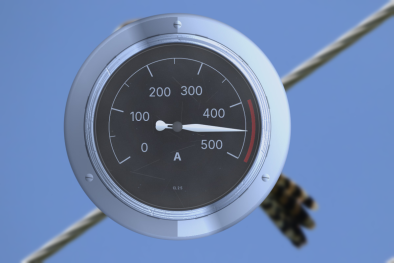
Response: value=450 unit=A
